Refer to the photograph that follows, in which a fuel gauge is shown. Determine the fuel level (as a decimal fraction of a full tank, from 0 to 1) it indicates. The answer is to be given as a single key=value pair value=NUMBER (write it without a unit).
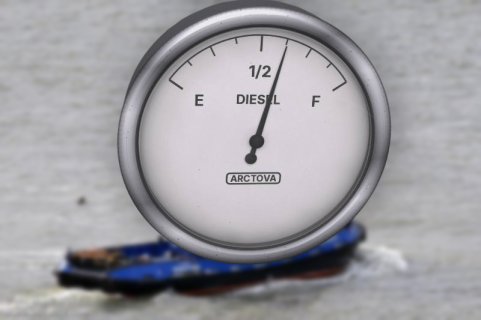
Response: value=0.625
